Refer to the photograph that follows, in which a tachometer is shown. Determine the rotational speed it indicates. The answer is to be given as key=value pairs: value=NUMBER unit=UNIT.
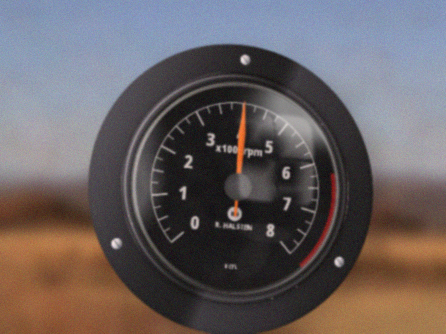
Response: value=4000 unit=rpm
